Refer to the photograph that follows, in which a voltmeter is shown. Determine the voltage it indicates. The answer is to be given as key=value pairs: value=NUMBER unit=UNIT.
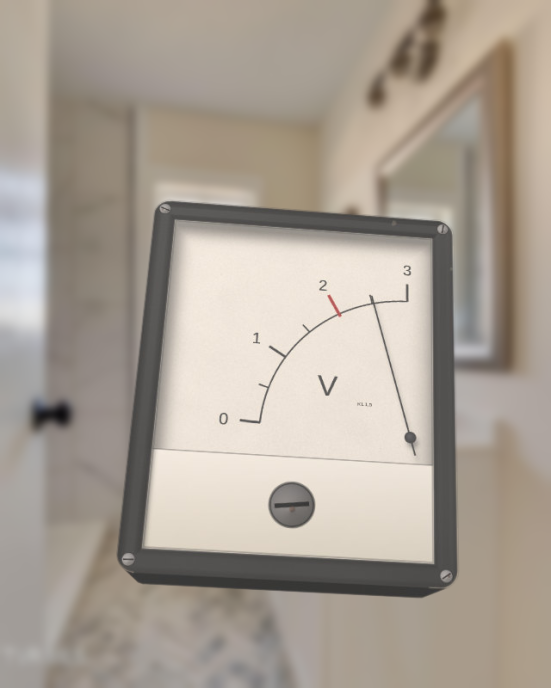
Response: value=2.5 unit=V
